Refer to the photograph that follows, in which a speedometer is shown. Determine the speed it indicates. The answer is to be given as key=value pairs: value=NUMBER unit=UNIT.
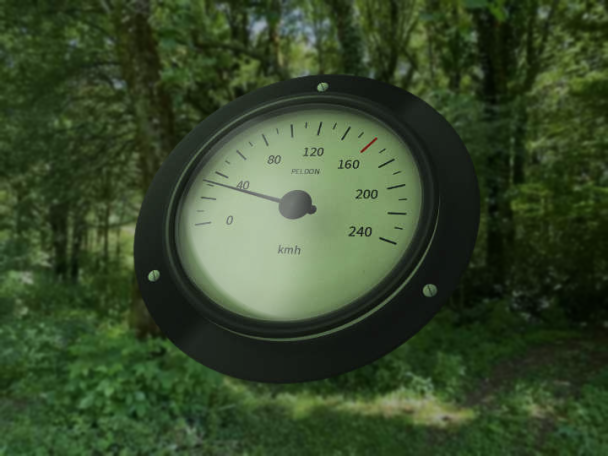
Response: value=30 unit=km/h
